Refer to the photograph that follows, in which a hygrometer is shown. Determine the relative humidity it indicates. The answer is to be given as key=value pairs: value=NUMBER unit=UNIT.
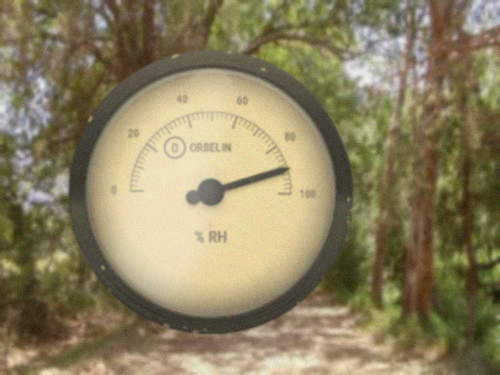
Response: value=90 unit=%
